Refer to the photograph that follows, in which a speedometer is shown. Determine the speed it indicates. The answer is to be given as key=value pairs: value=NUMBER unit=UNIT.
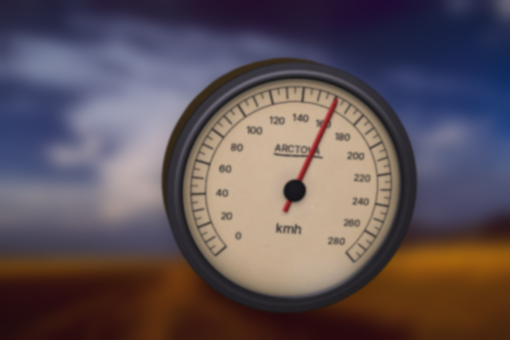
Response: value=160 unit=km/h
